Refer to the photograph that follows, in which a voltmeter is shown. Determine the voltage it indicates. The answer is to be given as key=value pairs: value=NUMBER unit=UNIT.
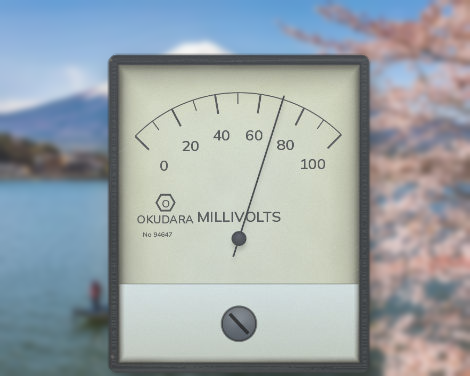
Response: value=70 unit=mV
